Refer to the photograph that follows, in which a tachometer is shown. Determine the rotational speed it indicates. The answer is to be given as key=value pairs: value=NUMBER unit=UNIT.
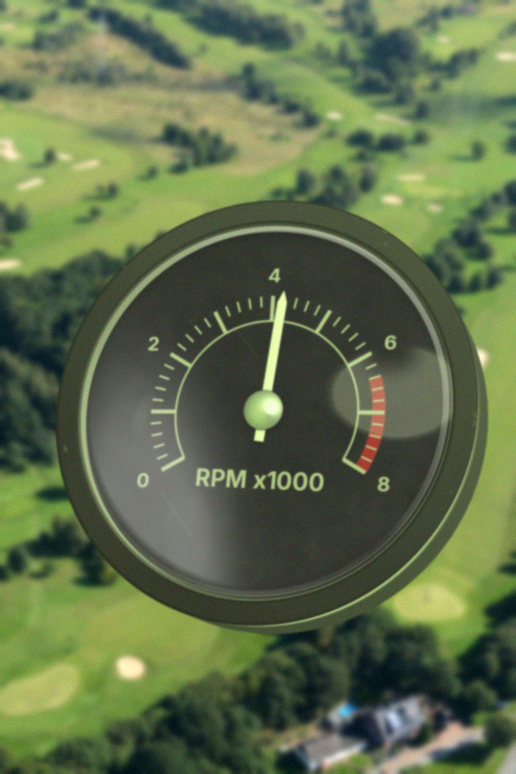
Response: value=4200 unit=rpm
